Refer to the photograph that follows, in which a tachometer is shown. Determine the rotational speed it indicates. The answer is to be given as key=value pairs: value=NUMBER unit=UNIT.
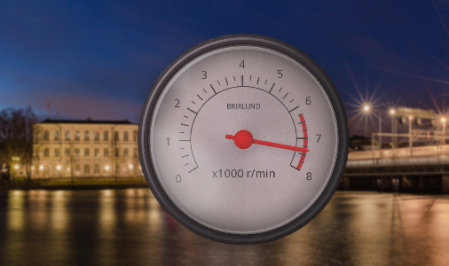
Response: value=7375 unit=rpm
